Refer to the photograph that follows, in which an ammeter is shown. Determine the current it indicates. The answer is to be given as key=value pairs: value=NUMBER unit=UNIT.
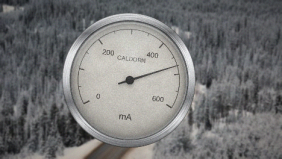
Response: value=475 unit=mA
